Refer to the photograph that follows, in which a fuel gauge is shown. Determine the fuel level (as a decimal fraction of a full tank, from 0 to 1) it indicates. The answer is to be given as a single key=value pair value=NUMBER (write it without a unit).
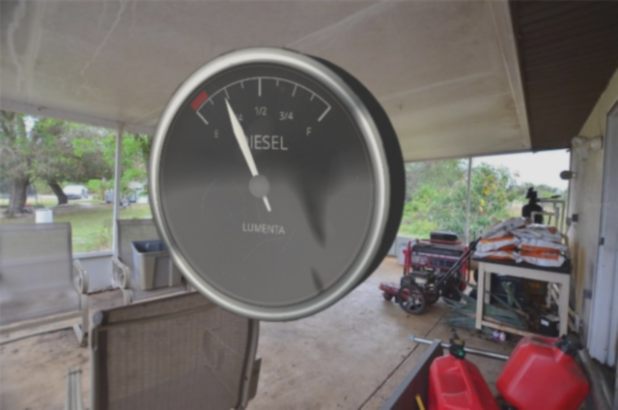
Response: value=0.25
